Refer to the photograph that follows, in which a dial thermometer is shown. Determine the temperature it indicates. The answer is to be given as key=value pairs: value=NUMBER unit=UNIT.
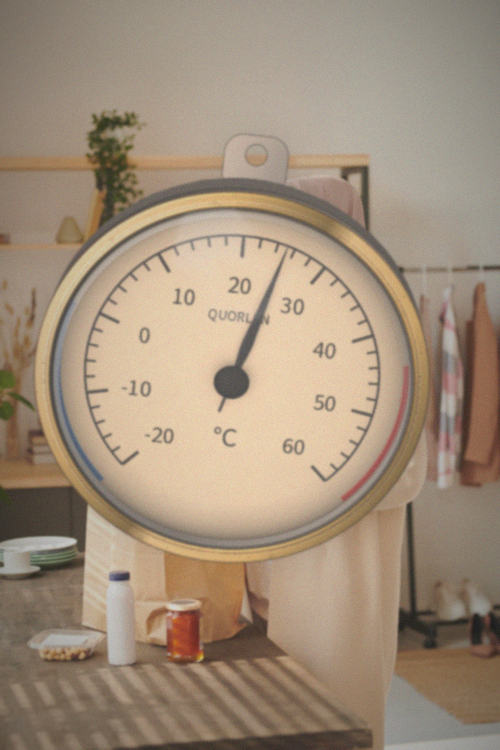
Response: value=25 unit=°C
